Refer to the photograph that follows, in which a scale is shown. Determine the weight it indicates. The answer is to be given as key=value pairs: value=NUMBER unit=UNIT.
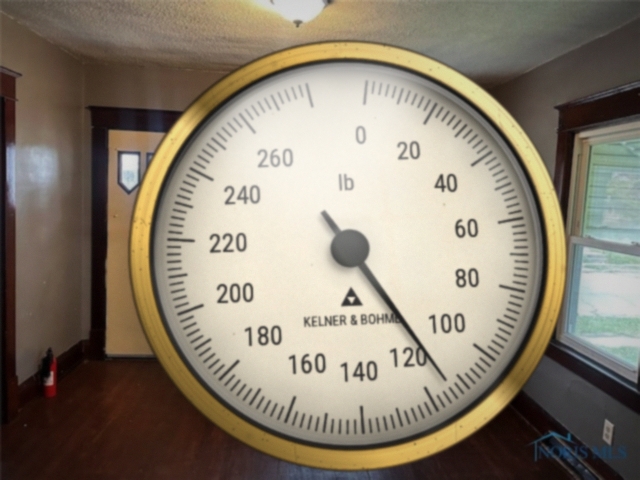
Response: value=114 unit=lb
